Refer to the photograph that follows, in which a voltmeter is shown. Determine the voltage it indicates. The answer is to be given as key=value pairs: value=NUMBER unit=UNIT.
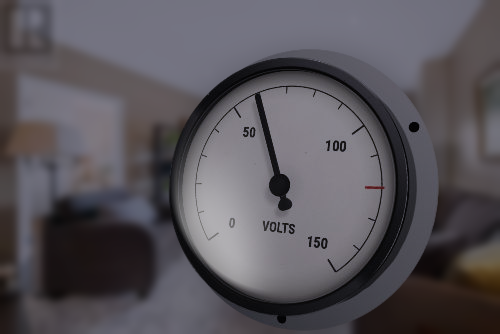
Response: value=60 unit=V
